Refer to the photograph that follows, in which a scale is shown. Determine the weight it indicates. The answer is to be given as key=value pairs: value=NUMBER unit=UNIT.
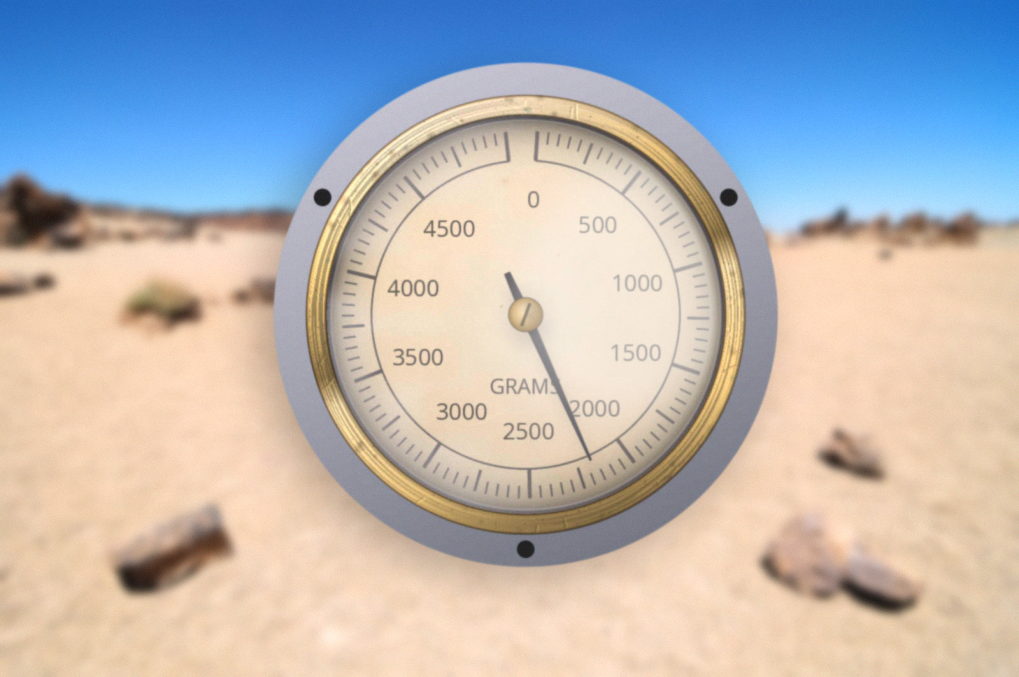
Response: value=2175 unit=g
